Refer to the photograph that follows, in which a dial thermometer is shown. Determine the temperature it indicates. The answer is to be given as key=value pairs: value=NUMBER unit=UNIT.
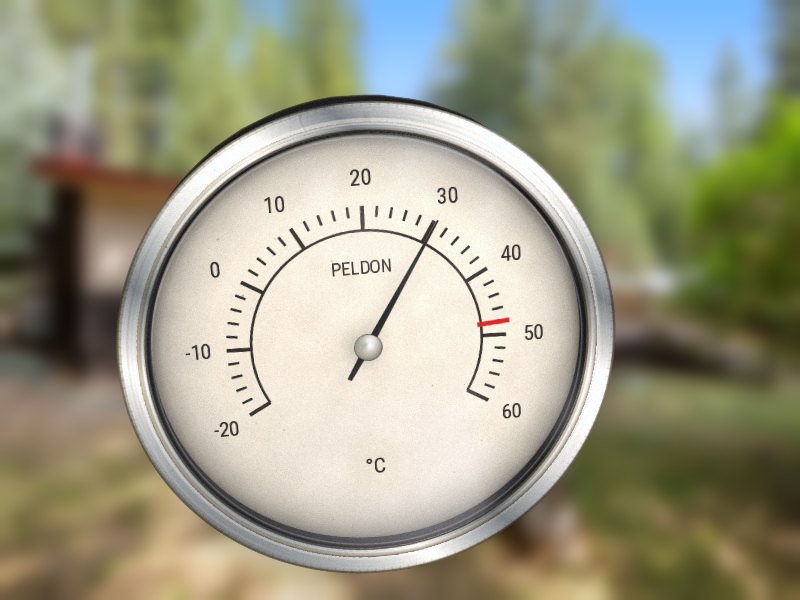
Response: value=30 unit=°C
